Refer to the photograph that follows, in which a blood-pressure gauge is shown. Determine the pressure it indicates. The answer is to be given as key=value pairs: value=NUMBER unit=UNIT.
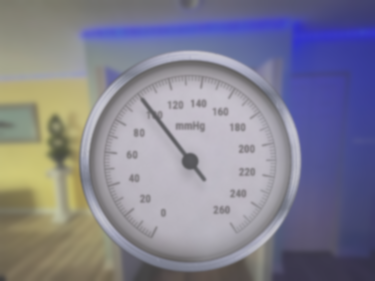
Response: value=100 unit=mmHg
